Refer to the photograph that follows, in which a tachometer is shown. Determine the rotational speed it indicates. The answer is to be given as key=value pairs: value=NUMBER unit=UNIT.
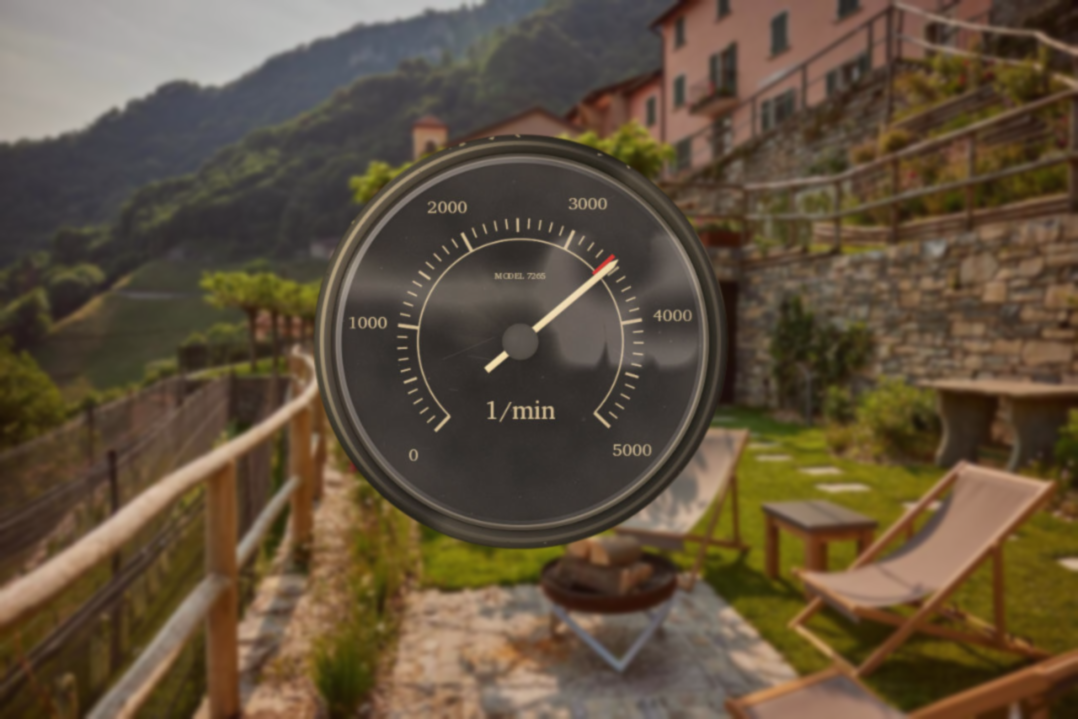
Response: value=3450 unit=rpm
